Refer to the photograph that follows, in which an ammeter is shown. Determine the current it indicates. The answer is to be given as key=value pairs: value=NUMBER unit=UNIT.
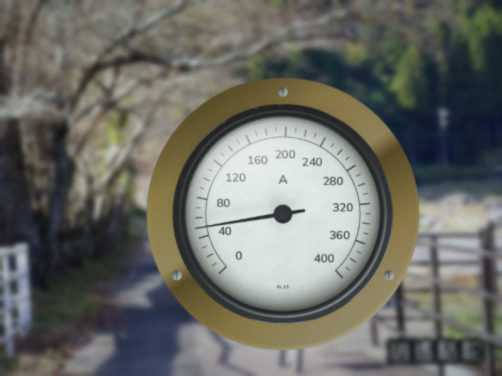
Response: value=50 unit=A
